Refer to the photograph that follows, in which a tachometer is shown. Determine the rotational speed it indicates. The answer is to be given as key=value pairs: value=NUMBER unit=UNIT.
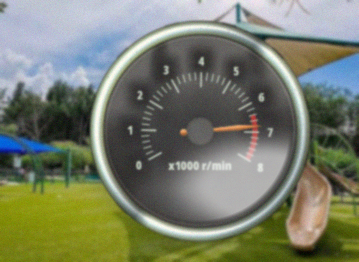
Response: value=6800 unit=rpm
